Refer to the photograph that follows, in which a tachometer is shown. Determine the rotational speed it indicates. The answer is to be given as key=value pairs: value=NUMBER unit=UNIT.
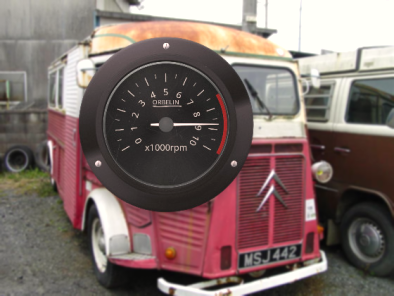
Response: value=8750 unit=rpm
